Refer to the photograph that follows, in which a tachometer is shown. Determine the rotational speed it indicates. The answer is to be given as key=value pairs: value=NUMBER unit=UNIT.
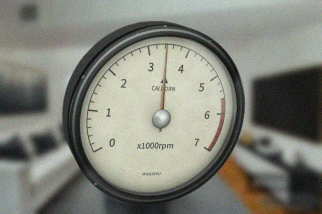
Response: value=3400 unit=rpm
